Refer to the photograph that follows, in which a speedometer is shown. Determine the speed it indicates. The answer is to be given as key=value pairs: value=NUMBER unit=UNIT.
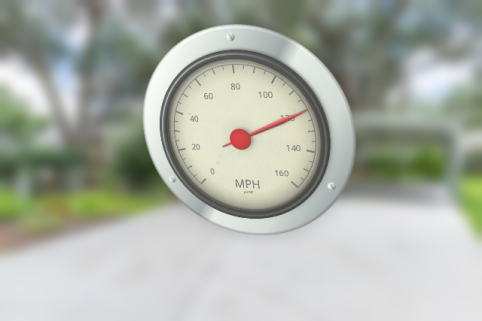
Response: value=120 unit=mph
